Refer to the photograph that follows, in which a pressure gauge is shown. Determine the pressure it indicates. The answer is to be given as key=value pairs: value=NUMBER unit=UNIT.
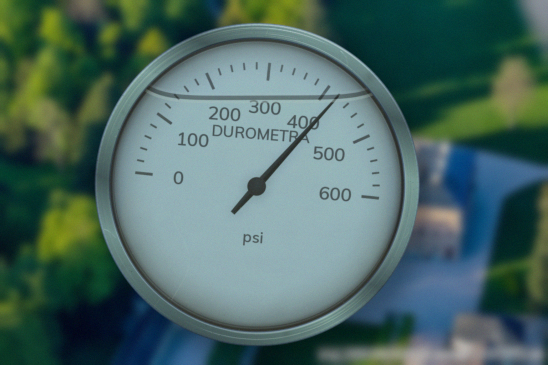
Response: value=420 unit=psi
